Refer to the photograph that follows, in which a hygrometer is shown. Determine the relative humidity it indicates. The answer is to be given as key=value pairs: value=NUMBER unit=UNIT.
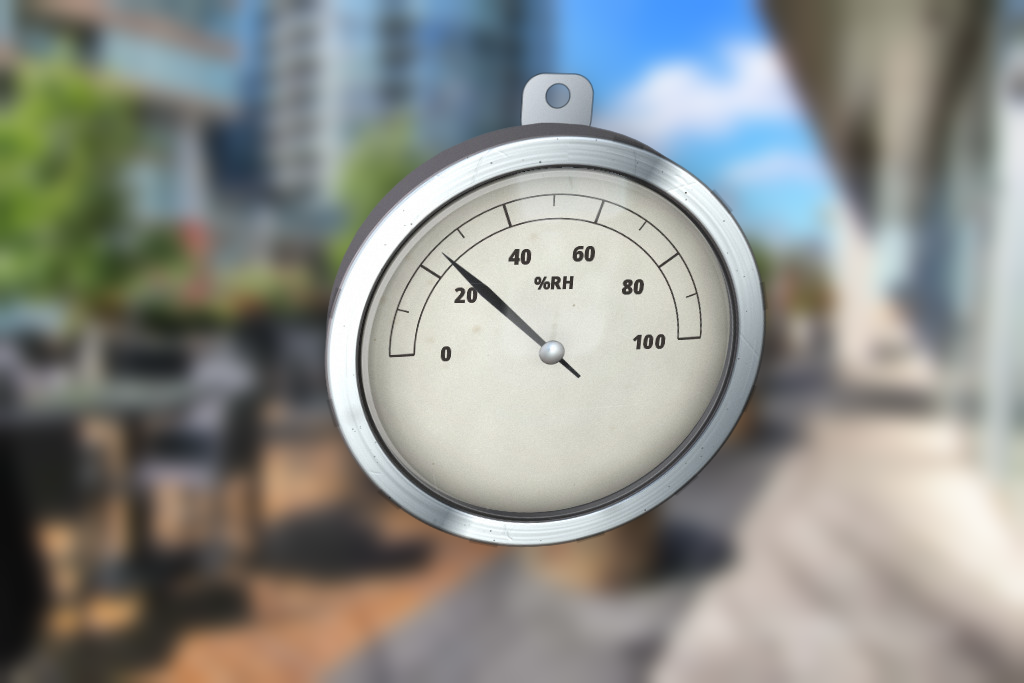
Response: value=25 unit=%
